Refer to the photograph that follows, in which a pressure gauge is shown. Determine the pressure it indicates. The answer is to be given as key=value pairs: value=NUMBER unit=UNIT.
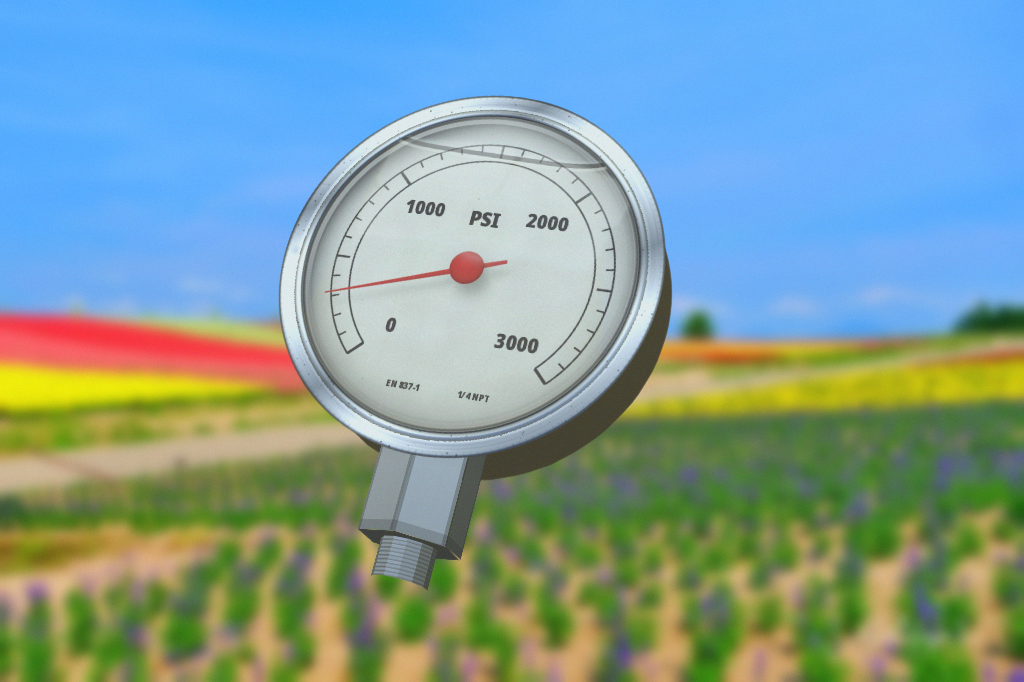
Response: value=300 unit=psi
